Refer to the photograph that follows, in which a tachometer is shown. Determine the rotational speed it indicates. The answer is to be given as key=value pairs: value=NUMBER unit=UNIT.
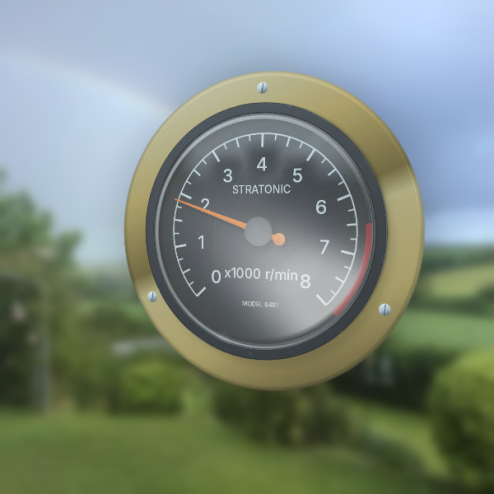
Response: value=1875 unit=rpm
